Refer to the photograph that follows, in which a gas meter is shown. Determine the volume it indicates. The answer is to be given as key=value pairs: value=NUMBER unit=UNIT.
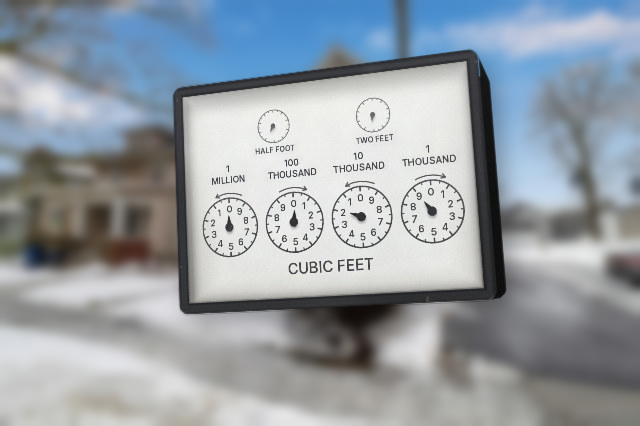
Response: value=1900 unit=ft³
